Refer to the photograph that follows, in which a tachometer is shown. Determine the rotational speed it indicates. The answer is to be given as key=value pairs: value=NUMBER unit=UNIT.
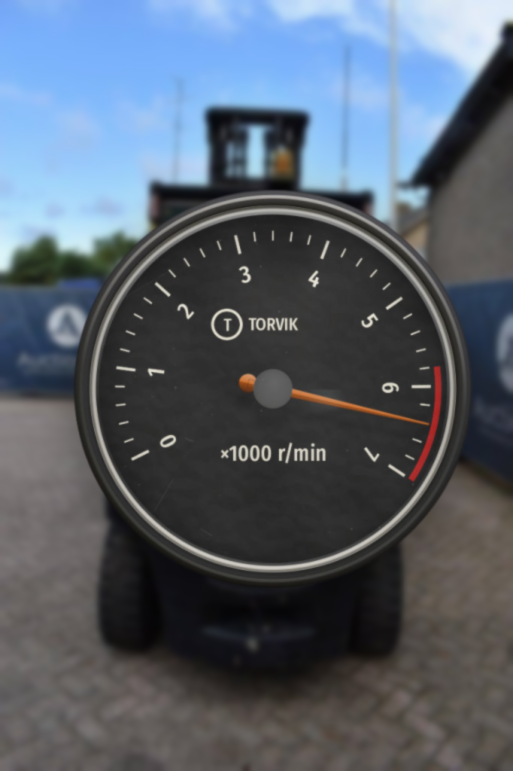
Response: value=6400 unit=rpm
